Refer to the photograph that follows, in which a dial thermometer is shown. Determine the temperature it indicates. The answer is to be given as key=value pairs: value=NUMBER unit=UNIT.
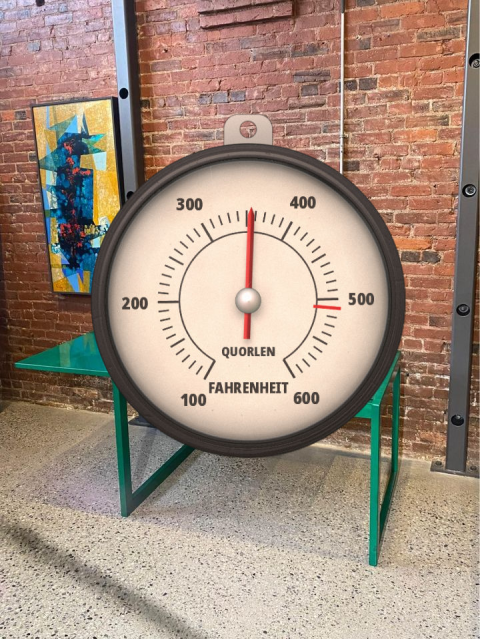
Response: value=355 unit=°F
